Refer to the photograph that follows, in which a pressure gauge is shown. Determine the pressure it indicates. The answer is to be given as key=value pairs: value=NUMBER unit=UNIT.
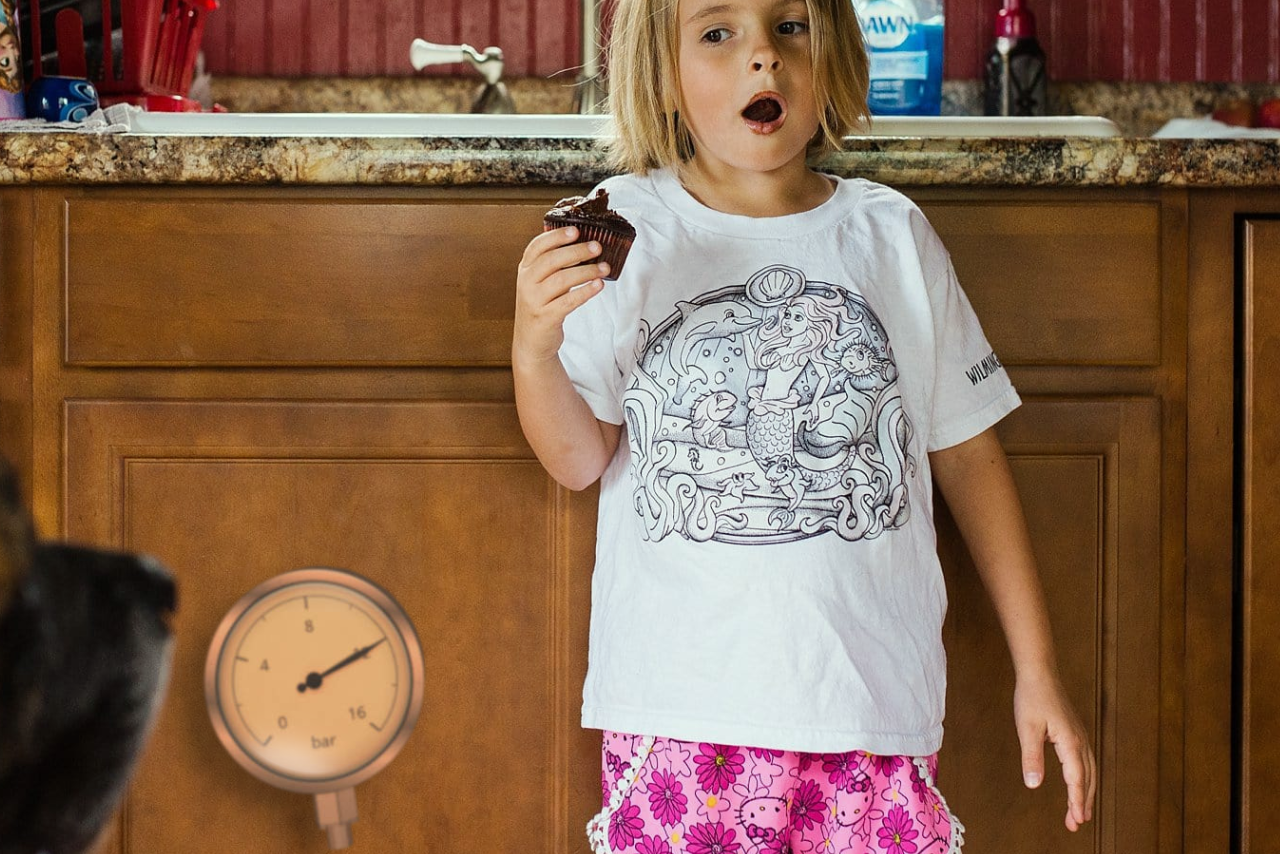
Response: value=12 unit=bar
